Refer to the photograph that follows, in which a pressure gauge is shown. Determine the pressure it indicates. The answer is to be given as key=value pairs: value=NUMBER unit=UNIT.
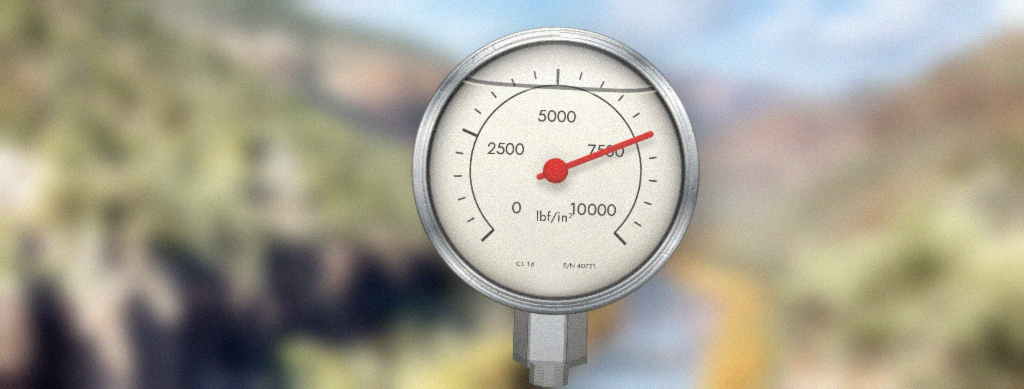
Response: value=7500 unit=psi
